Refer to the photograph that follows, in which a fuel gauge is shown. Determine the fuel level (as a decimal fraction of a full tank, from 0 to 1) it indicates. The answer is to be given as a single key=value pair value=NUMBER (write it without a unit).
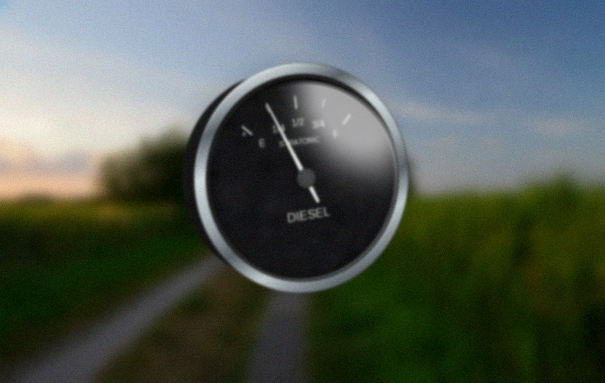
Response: value=0.25
